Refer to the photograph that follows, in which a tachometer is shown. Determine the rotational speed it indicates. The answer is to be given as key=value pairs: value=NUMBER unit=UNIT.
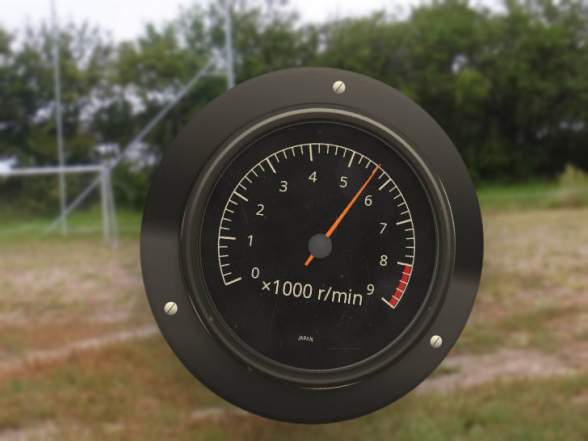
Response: value=5600 unit=rpm
